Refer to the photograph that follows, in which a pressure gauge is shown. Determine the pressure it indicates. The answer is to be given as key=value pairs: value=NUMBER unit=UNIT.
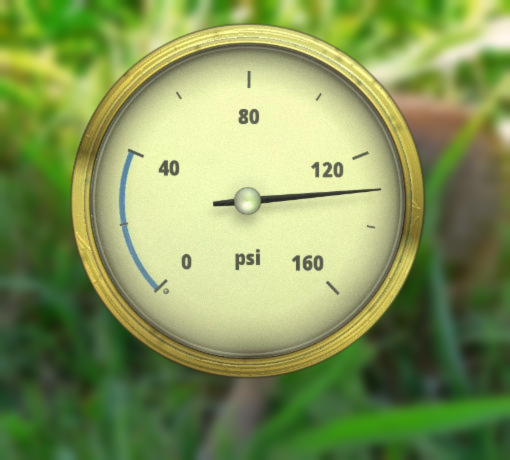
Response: value=130 unit=psi
